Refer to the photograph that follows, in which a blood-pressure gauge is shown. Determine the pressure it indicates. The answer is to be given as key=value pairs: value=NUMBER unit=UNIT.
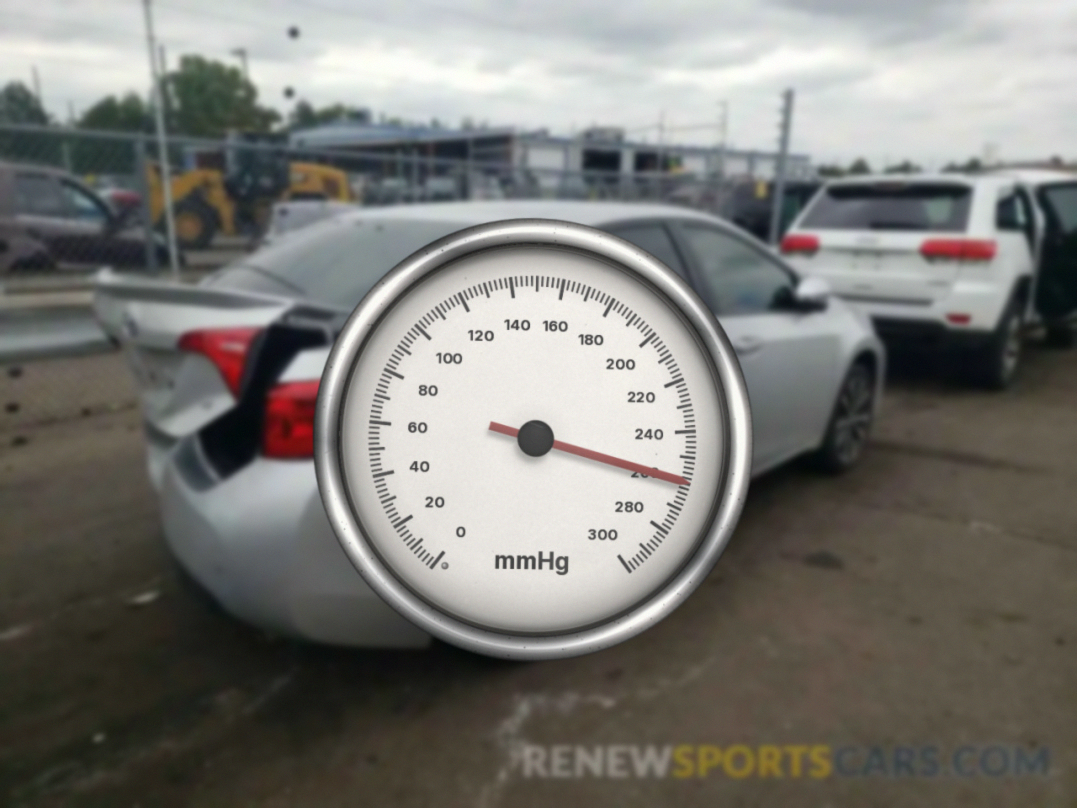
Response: value=260 unit=mmHg
